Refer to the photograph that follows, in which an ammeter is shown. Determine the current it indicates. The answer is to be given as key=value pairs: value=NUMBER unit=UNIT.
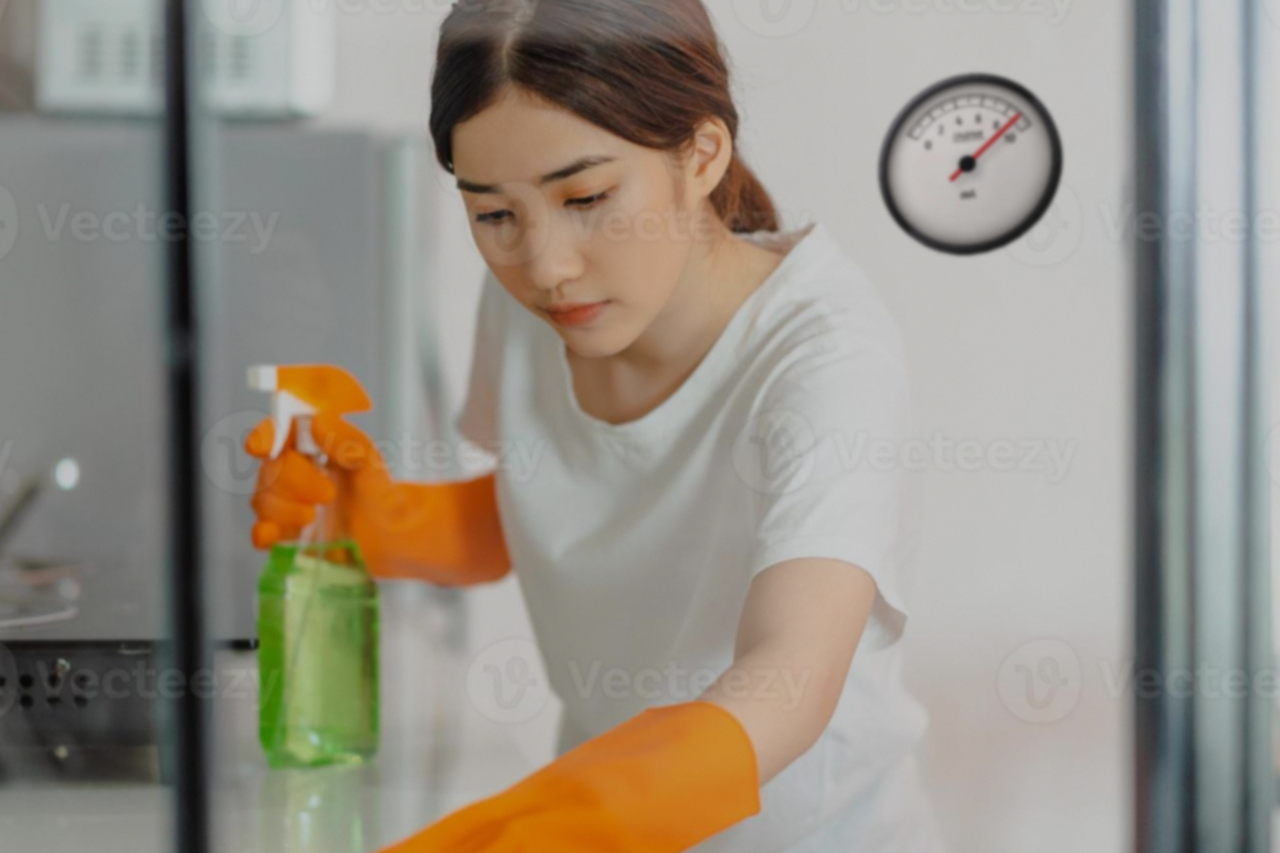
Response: value=9 unit=mA
